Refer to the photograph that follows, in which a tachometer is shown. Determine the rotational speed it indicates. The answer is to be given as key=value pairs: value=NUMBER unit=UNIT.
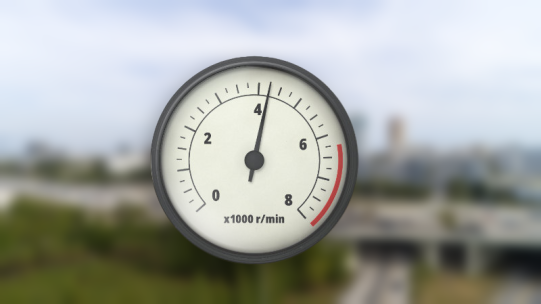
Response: value=4250 unit=rpm
